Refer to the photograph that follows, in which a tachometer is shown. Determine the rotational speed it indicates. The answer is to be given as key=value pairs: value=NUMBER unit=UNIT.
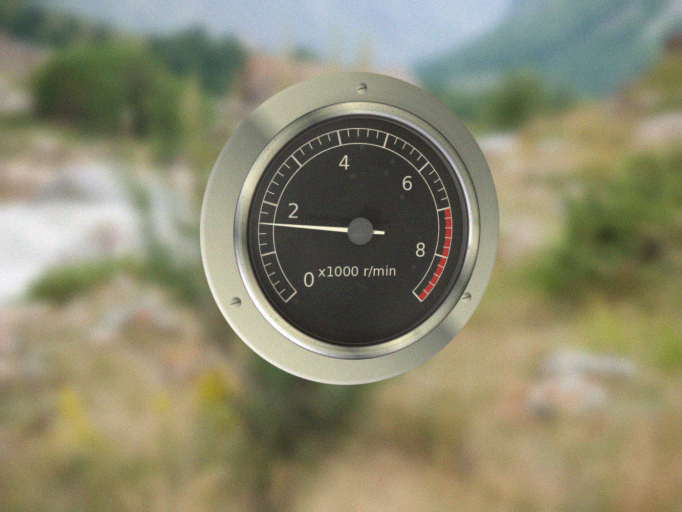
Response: value=1600 unit=rpm
